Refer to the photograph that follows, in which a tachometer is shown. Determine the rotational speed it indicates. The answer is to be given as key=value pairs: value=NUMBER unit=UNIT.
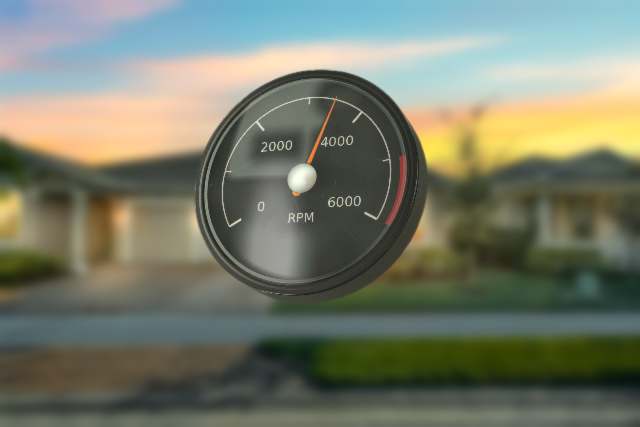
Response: value=3500 unit=rpm
